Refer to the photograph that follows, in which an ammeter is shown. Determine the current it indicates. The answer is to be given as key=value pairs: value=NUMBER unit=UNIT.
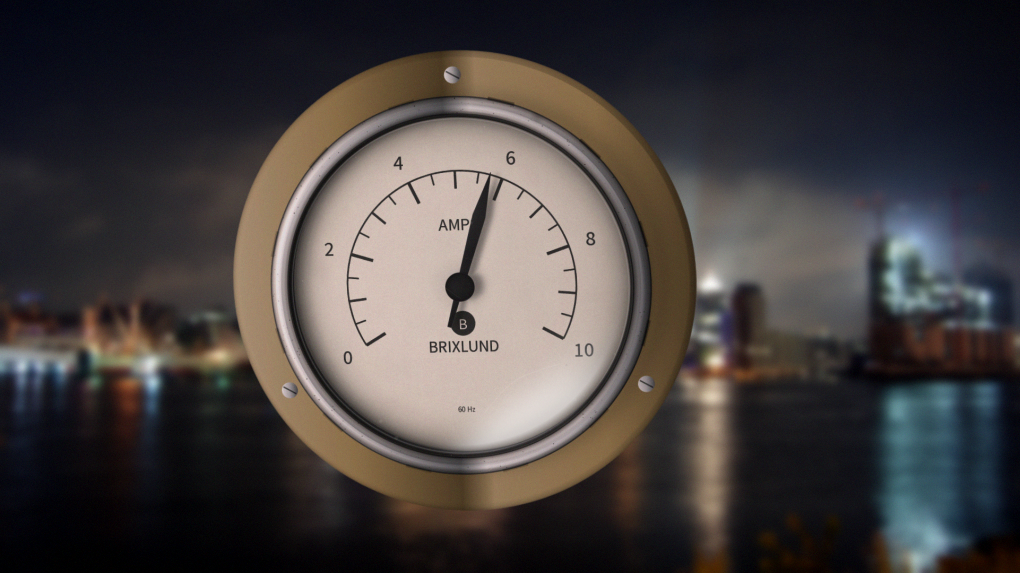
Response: value=5.75 unit=A
